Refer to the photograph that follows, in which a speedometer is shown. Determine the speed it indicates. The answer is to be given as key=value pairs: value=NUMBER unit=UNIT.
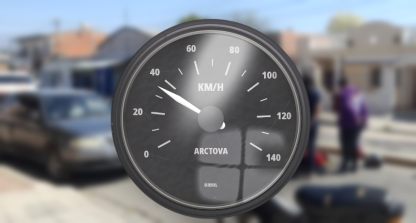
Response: value=35 unit=km/h
